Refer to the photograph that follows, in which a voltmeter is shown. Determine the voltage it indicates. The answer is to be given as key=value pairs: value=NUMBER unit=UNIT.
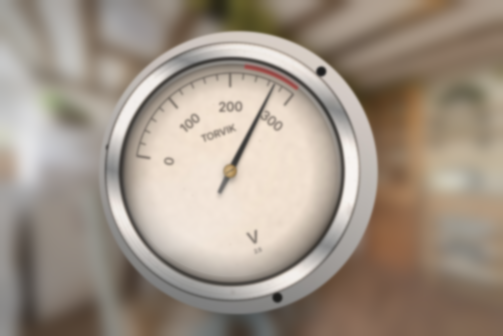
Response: value=270 unit=V
